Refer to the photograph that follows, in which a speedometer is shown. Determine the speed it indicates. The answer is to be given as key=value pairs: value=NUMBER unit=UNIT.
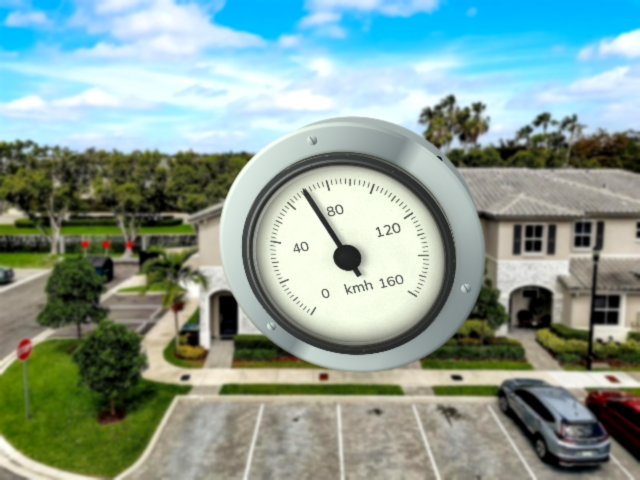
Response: value=70 unit=km/h
